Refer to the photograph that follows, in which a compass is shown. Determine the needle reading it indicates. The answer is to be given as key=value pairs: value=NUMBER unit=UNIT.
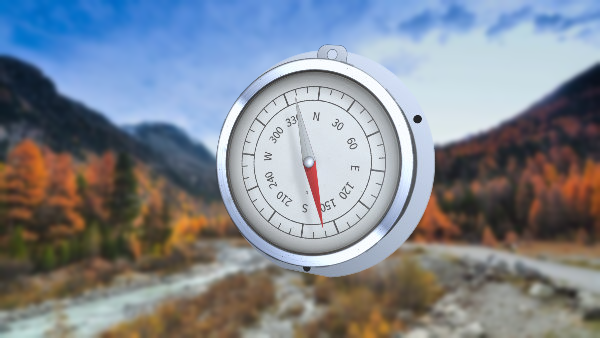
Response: value=160 unit=°
